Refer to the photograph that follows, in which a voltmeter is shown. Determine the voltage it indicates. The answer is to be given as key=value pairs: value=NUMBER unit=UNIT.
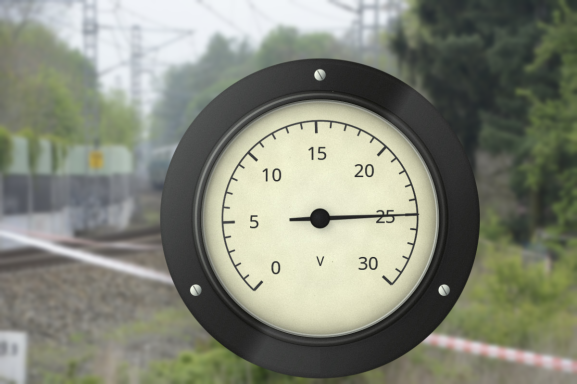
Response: value=25 unit=V
